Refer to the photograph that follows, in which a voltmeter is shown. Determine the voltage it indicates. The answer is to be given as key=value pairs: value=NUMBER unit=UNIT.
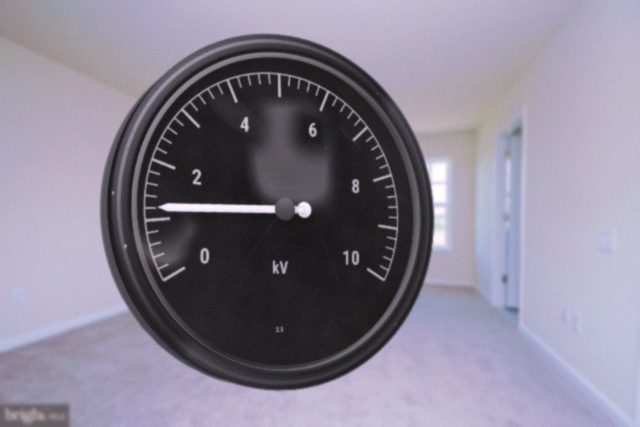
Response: value=1.2 unit=kV
